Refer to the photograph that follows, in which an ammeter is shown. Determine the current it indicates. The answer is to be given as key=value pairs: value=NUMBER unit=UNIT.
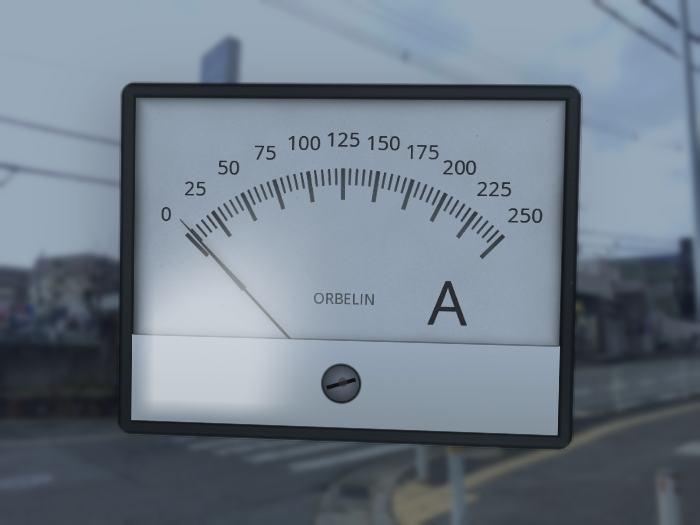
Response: value=5 unit=A
